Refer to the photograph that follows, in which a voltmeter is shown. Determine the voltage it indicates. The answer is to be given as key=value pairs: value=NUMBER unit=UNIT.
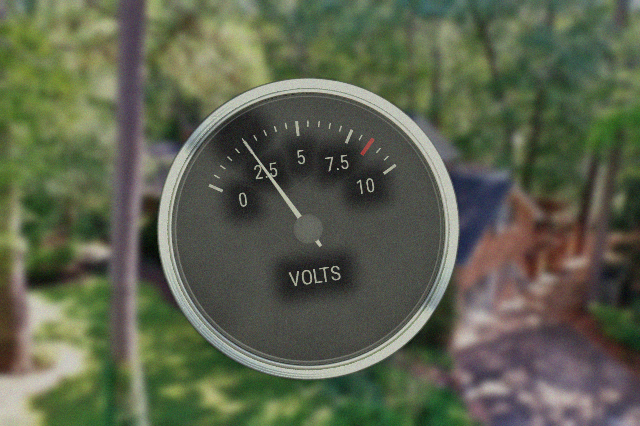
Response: value=2.5 unit=V
